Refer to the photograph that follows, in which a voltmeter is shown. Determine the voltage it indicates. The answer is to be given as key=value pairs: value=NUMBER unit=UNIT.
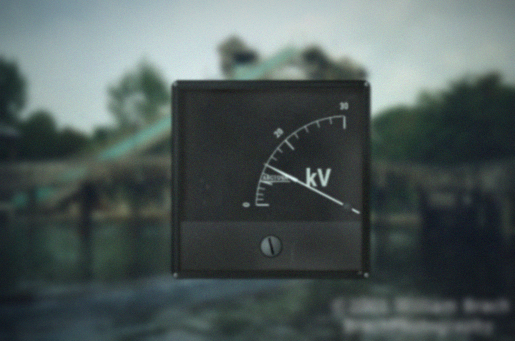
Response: value=14 unit=kV
